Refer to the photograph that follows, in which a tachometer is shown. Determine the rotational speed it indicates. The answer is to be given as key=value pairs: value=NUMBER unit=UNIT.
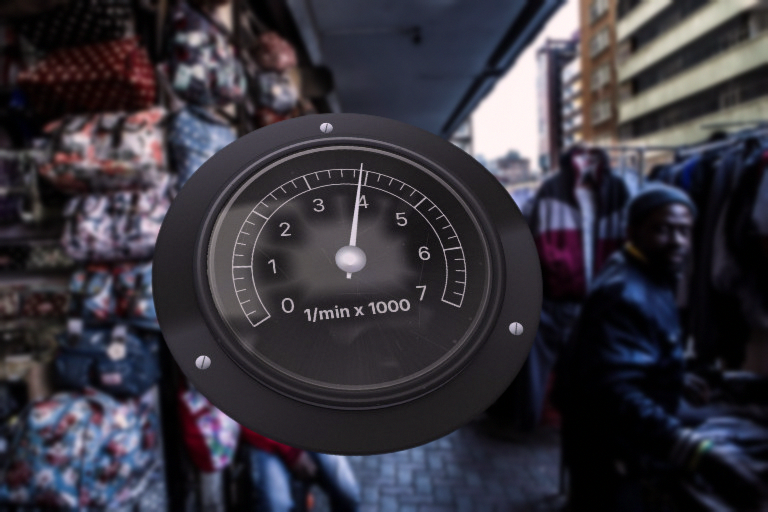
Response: value=3900 unit=rpm
